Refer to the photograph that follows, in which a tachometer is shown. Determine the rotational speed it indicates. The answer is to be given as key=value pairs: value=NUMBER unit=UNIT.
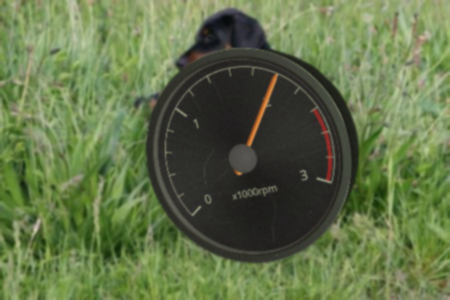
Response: value=2000 unit=rpm
